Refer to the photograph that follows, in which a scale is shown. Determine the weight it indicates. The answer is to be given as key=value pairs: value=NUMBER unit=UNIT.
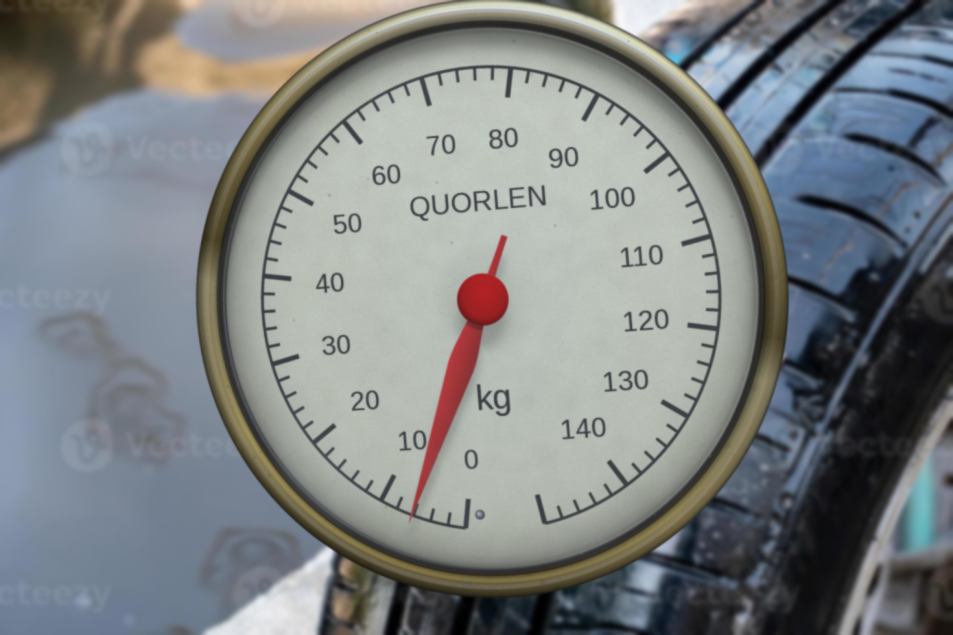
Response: value=6 unit=kg
